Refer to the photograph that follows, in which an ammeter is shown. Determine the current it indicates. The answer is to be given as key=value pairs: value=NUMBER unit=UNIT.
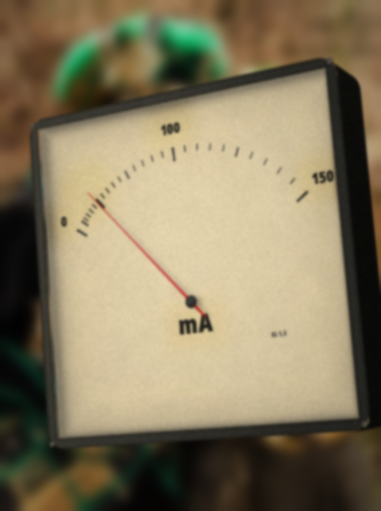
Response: value=50 unit=mA
